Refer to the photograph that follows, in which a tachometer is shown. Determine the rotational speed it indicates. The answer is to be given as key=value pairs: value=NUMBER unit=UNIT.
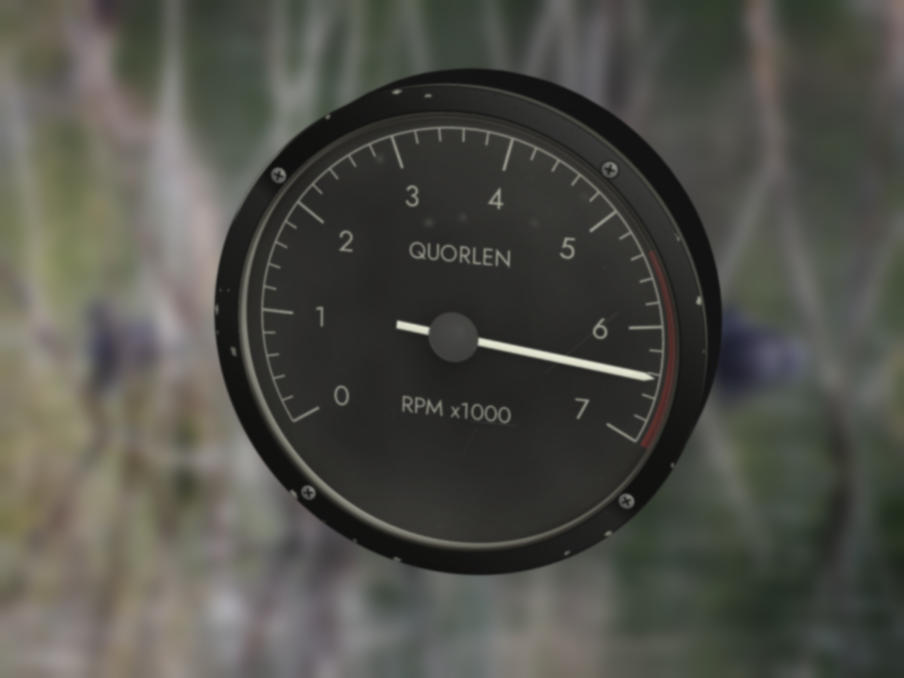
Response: value=6400 unit=rpm
